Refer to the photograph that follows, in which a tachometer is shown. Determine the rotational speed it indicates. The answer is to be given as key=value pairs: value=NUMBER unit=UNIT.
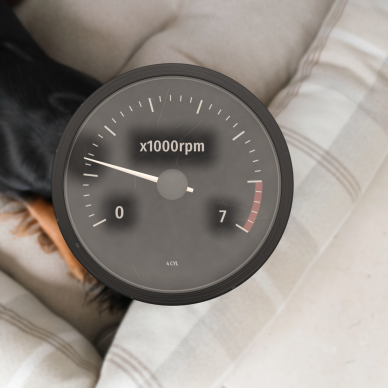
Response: value=1300 unit=rpm
